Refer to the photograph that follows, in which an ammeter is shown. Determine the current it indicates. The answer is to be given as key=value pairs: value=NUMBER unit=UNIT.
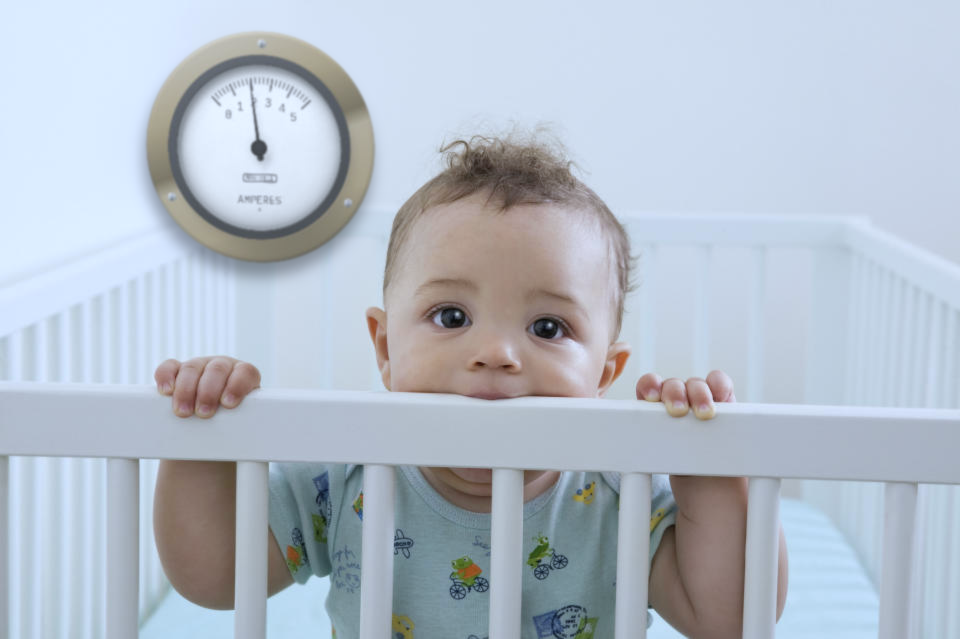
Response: value=2 unit=A
